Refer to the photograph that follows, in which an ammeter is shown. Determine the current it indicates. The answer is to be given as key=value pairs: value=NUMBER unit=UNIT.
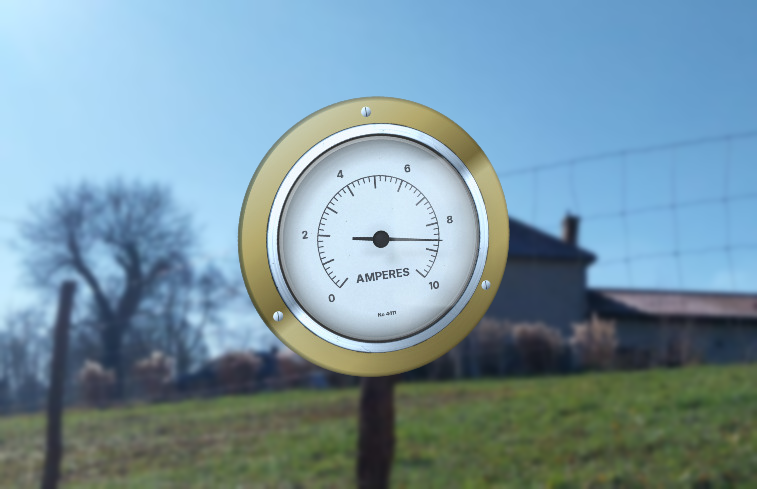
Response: value=8.6 unit=A
